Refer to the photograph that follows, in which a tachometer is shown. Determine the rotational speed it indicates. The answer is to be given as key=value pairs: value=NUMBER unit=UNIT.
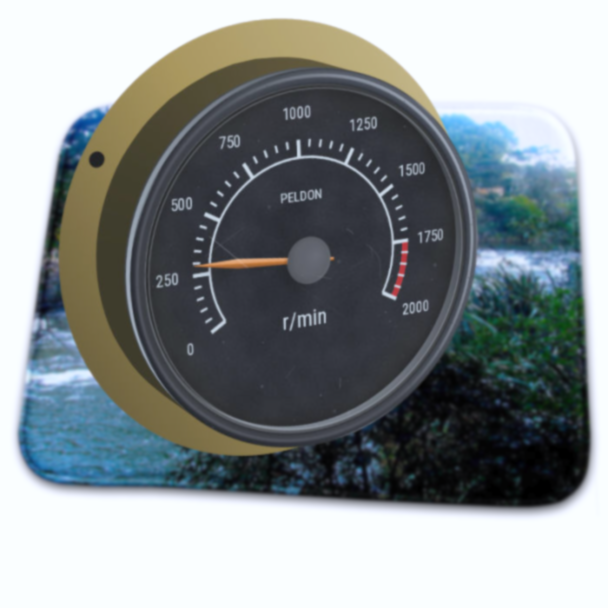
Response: value=300 unit=rpm
